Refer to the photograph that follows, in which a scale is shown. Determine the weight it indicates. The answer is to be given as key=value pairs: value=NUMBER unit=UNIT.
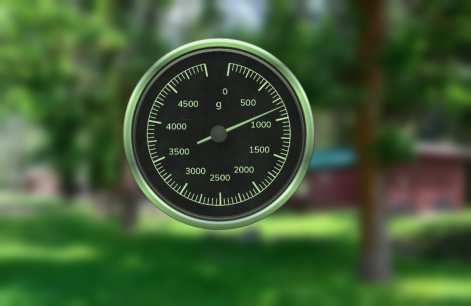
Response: value=850 unit=g
